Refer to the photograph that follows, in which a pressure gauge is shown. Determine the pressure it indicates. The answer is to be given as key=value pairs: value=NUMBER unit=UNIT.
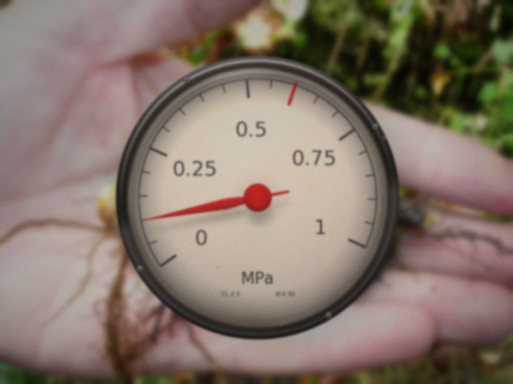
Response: value=0.1 unit=MPa
